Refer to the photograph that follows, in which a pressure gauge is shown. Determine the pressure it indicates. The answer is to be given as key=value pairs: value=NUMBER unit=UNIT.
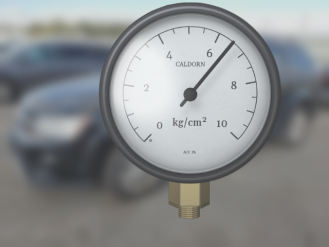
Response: value=6.5 unit=kg/cm²
